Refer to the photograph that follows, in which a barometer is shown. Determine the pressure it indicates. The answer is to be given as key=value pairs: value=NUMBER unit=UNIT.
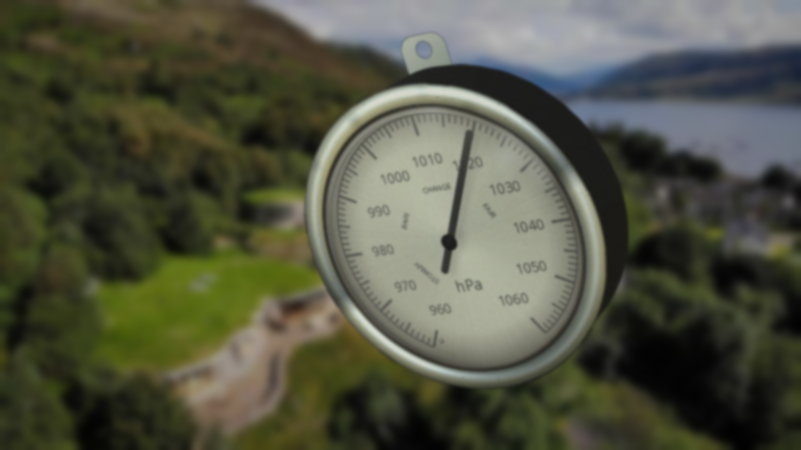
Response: value=1020 unit=hPa
